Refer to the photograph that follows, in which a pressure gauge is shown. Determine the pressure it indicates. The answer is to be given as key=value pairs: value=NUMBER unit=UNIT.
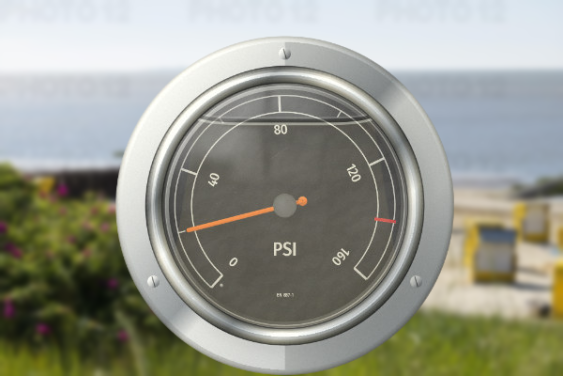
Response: value=20 unit=psi
